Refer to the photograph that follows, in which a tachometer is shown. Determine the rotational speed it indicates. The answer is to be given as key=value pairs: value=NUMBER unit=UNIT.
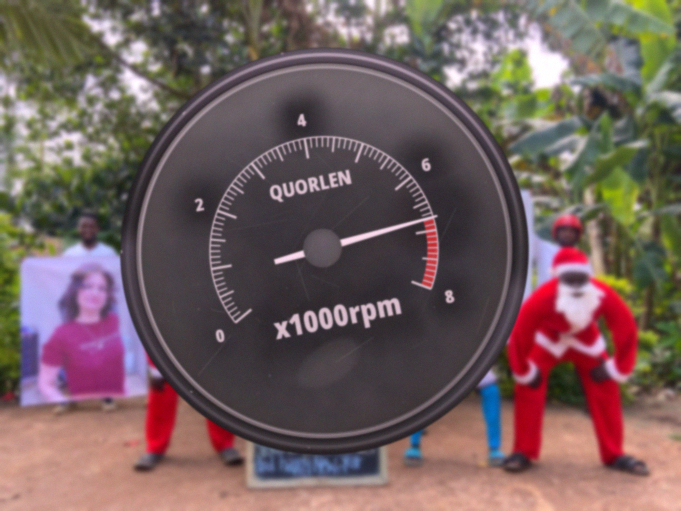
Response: value=6800 unit=rpm
